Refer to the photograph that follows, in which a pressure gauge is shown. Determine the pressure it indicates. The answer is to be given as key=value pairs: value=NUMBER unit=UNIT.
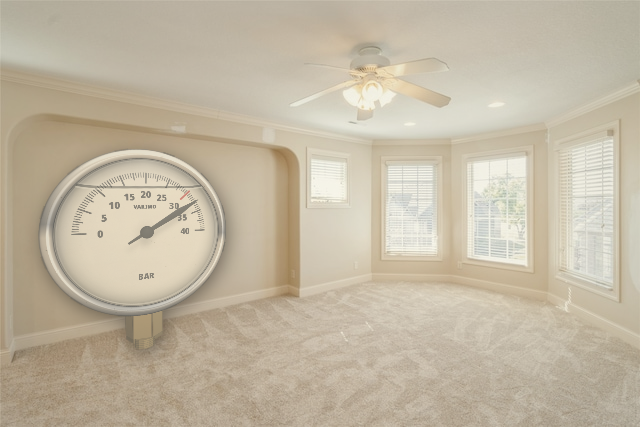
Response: value=32.5 unit=bar
